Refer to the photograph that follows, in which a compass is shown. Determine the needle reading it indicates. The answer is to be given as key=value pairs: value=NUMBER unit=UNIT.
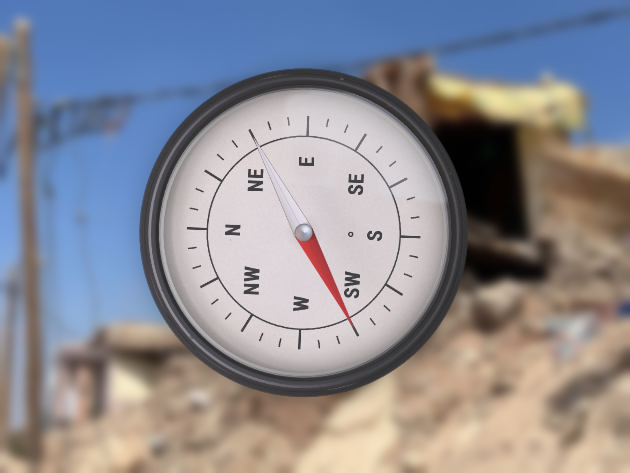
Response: value=240 unit=°
